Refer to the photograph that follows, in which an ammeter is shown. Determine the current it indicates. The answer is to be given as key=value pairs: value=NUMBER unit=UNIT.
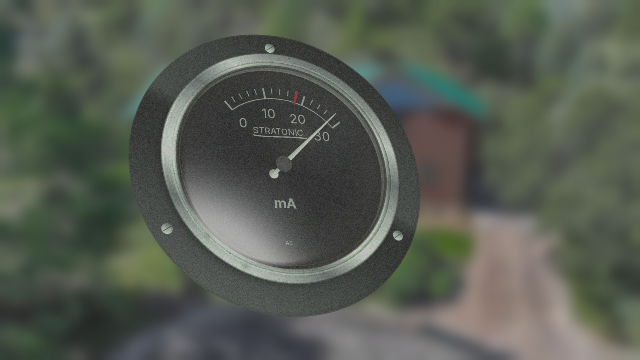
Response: value=28 unit=mA
